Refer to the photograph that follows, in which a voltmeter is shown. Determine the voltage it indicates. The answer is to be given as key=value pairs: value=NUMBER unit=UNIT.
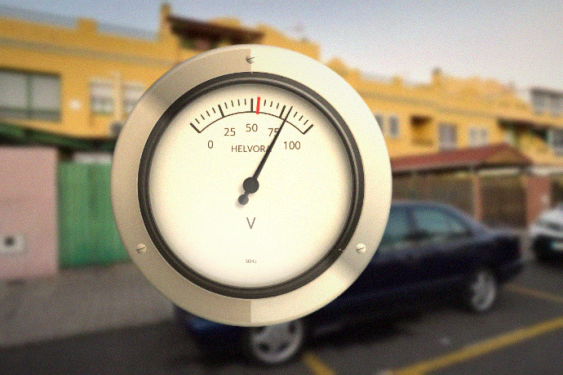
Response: value=80 unit=V
